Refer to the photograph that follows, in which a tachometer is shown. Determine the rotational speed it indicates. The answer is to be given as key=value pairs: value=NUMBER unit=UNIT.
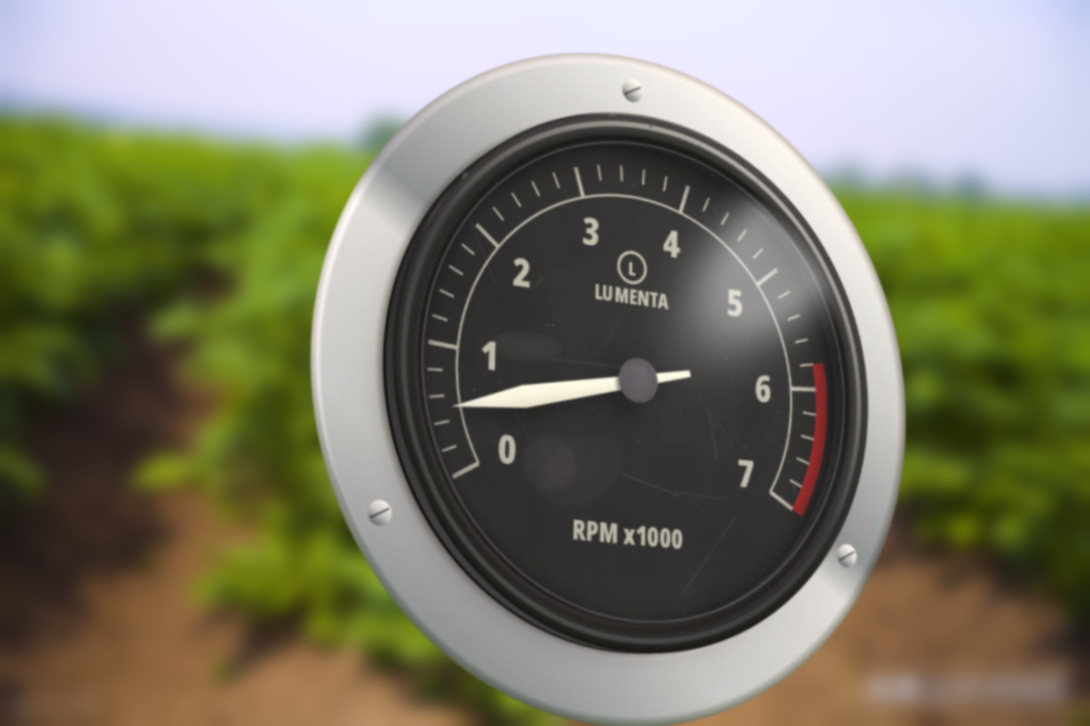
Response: value=500 unit=rpm
